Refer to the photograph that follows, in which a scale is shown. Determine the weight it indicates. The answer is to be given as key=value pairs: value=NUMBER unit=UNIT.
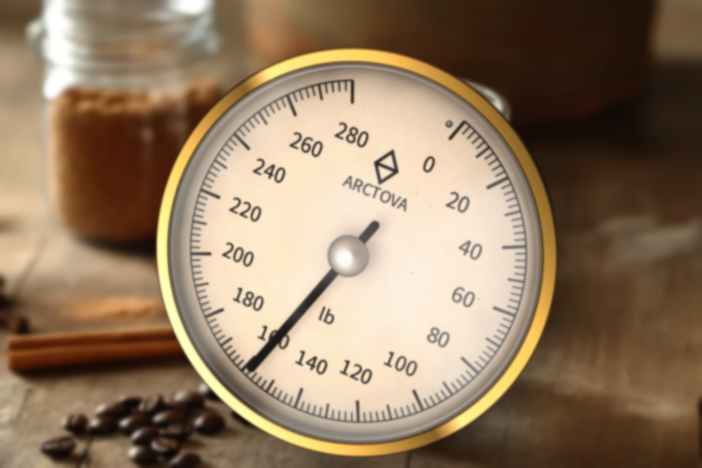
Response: value=158 unit=lb
